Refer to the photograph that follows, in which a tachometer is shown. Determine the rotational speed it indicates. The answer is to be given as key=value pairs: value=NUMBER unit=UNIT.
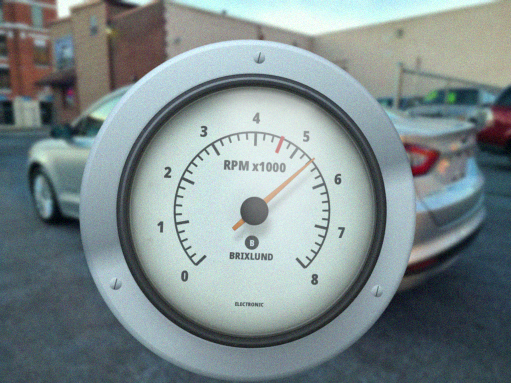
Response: value=5400 unit=rpm
